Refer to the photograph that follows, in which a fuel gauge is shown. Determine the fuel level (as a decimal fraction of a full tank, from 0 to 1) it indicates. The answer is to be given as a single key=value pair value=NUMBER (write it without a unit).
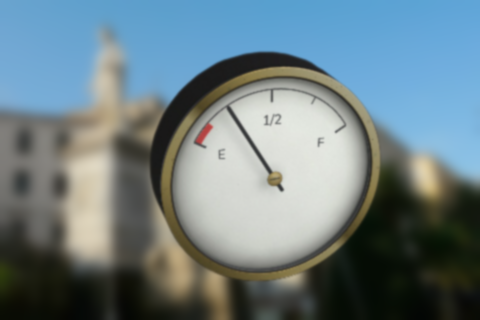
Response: value=0.25
